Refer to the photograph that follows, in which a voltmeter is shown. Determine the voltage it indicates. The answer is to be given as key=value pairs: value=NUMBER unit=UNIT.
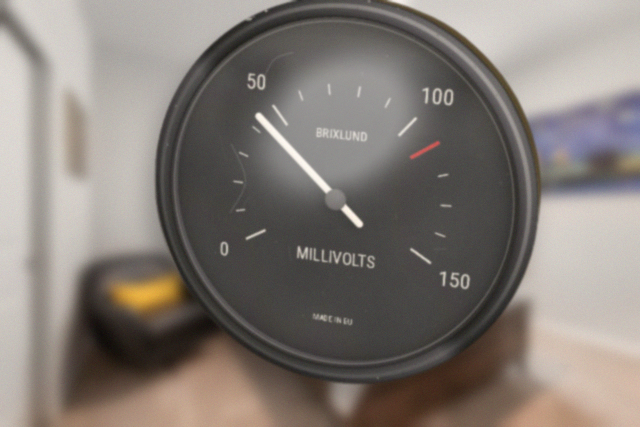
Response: value=45 unit=mV
